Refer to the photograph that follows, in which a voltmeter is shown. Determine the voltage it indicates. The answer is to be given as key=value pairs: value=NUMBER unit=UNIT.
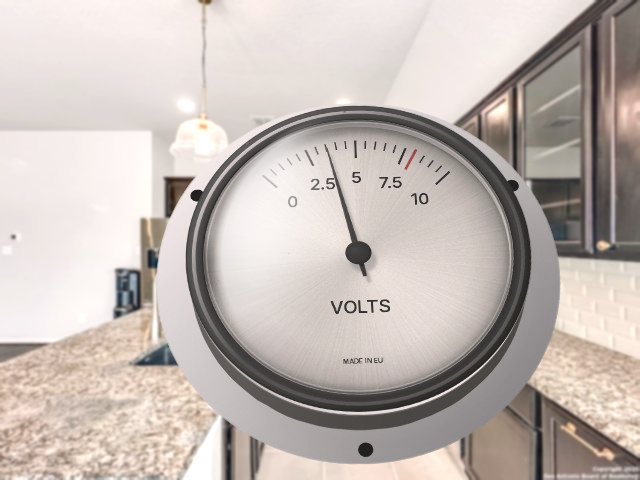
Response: value=3.5 unit=V
